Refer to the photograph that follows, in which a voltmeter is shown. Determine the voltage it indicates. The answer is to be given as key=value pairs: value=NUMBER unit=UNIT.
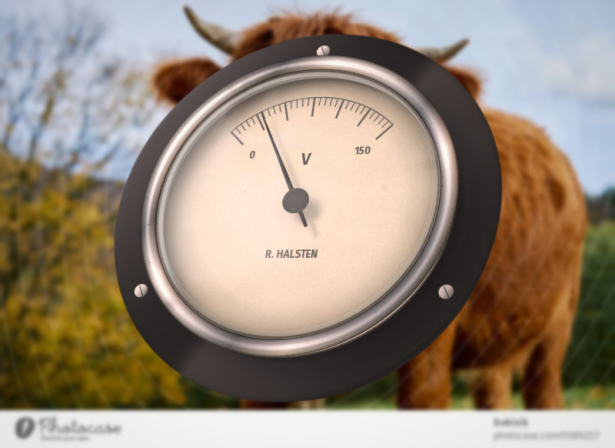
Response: value=30 unit=V
